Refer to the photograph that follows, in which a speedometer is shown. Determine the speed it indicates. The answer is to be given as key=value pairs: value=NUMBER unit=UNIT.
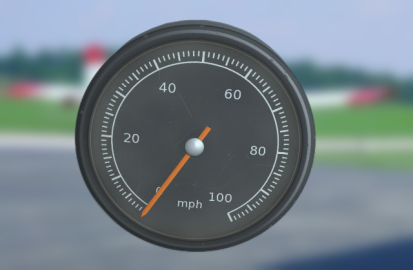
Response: value=0 unit=mph
